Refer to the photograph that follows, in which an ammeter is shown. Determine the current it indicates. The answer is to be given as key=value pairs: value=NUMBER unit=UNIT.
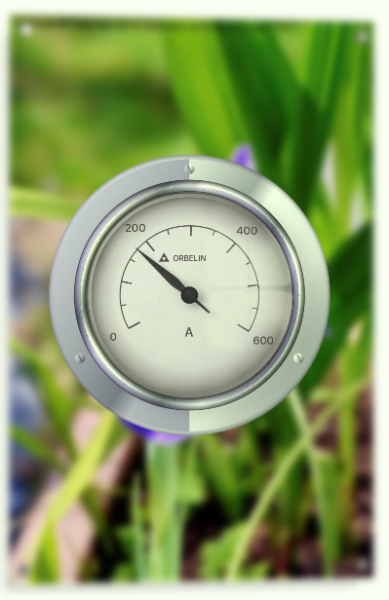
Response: value=175 unit=A
